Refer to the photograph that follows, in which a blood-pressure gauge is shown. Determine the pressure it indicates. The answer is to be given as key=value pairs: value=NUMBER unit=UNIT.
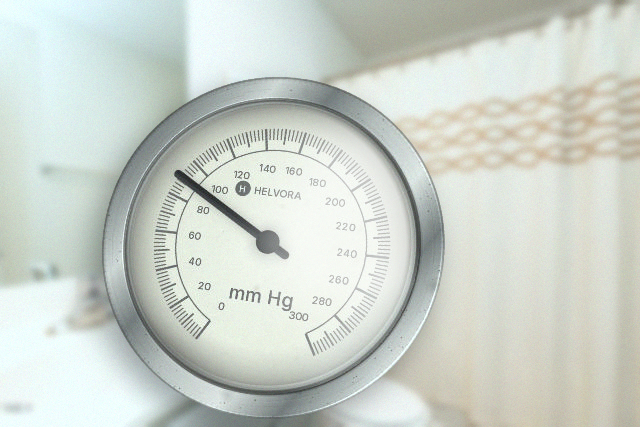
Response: value=90 unit=mmHg
